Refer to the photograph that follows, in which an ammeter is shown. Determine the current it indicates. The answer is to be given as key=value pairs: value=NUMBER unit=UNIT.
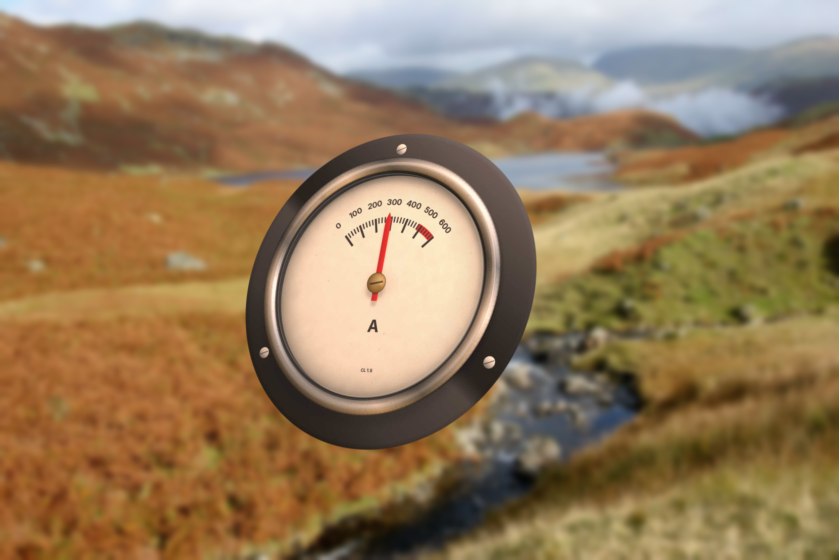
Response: value=300 unit=A
